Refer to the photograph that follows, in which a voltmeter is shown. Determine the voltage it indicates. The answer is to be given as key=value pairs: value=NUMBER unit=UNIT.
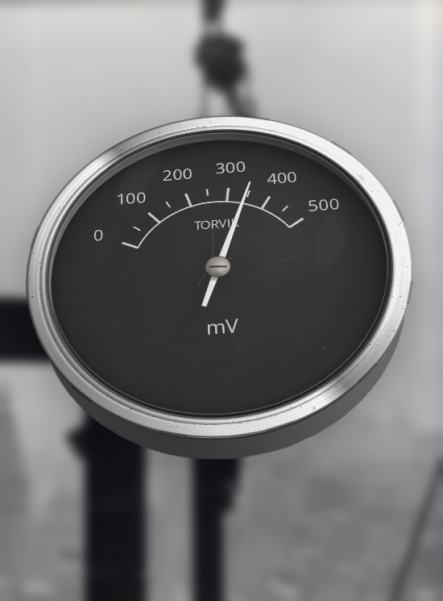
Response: value=350 unit=mV
